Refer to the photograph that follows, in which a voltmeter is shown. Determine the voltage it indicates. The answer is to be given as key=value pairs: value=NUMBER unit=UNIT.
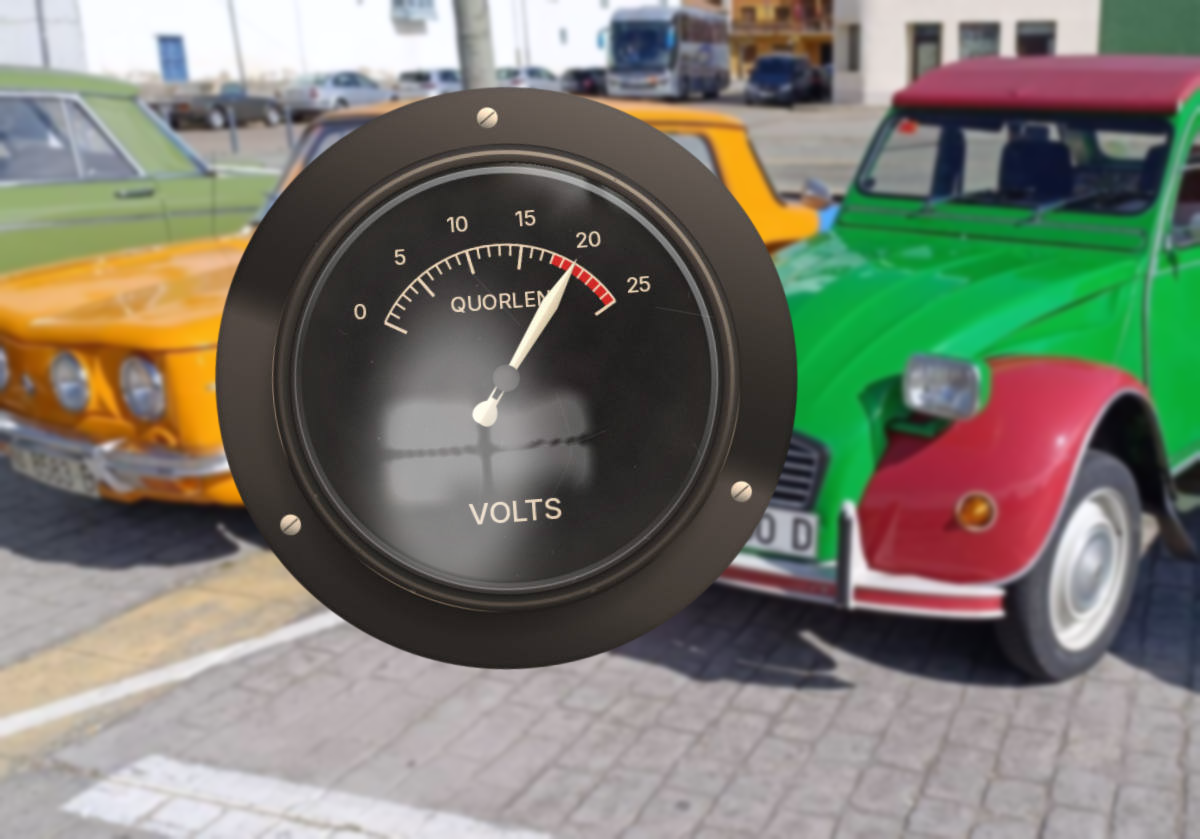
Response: value=20 unit=V
